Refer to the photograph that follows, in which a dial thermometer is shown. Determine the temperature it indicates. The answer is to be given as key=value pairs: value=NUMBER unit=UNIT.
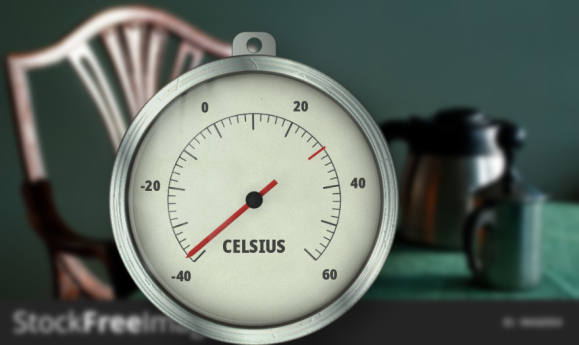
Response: value=-38 unit=°C
